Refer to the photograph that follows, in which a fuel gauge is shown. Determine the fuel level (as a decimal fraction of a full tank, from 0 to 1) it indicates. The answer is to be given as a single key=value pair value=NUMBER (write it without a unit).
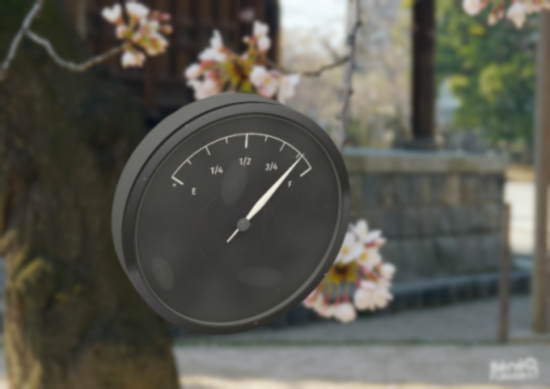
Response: value=0.875
